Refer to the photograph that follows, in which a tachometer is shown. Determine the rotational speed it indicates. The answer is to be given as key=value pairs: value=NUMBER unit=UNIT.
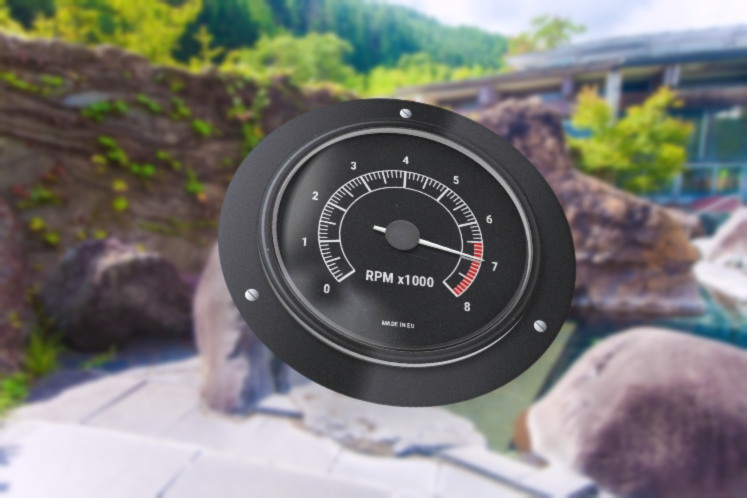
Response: value=7000 unit=rpm
